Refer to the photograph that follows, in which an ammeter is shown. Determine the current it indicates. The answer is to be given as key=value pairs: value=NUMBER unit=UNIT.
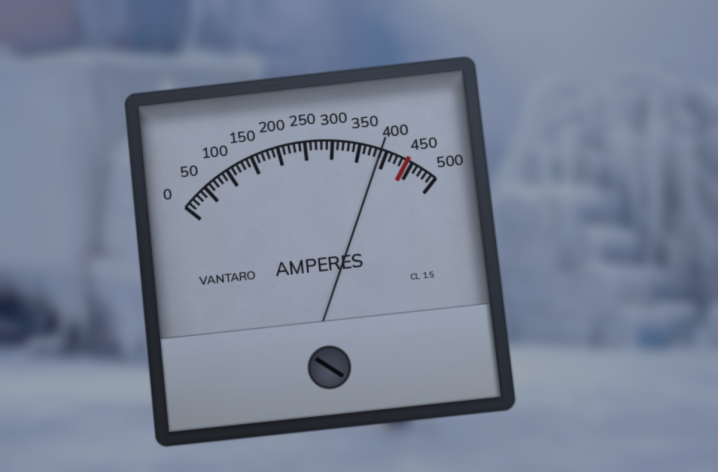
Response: value=390 unit=A
